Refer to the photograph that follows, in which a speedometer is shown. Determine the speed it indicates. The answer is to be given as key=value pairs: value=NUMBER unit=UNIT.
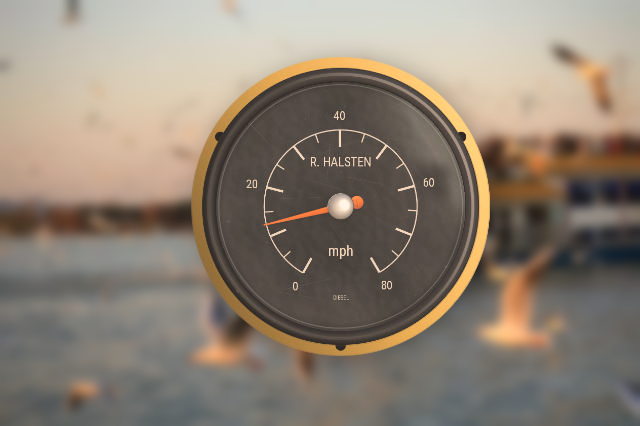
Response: value=12.5 unit=mph
